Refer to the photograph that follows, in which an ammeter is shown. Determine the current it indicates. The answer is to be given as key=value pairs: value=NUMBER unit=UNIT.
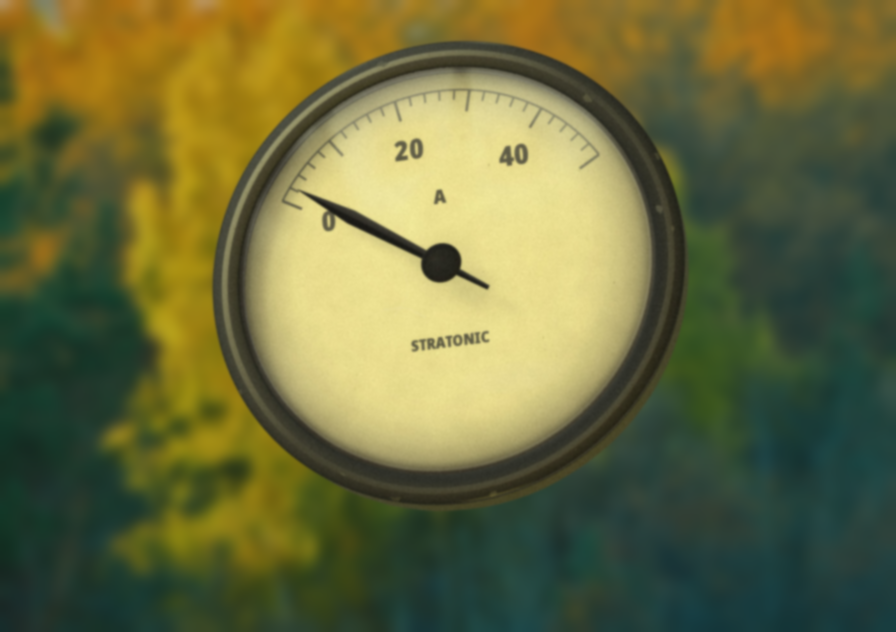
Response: value=2 unit=A
